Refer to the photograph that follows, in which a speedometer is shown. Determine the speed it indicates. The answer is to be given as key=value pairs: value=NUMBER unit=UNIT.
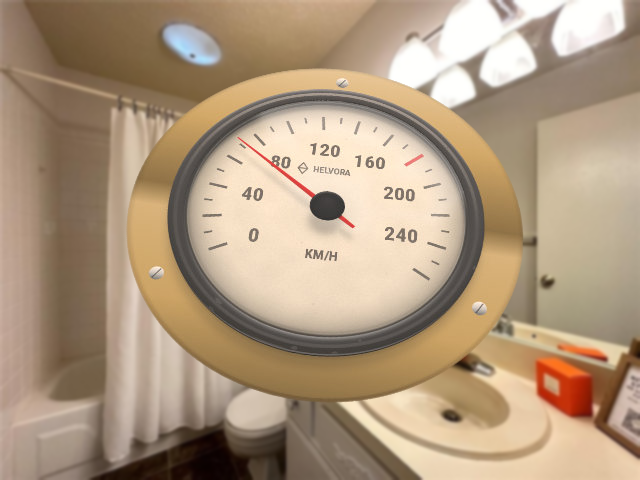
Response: value=70 unit=km/h
